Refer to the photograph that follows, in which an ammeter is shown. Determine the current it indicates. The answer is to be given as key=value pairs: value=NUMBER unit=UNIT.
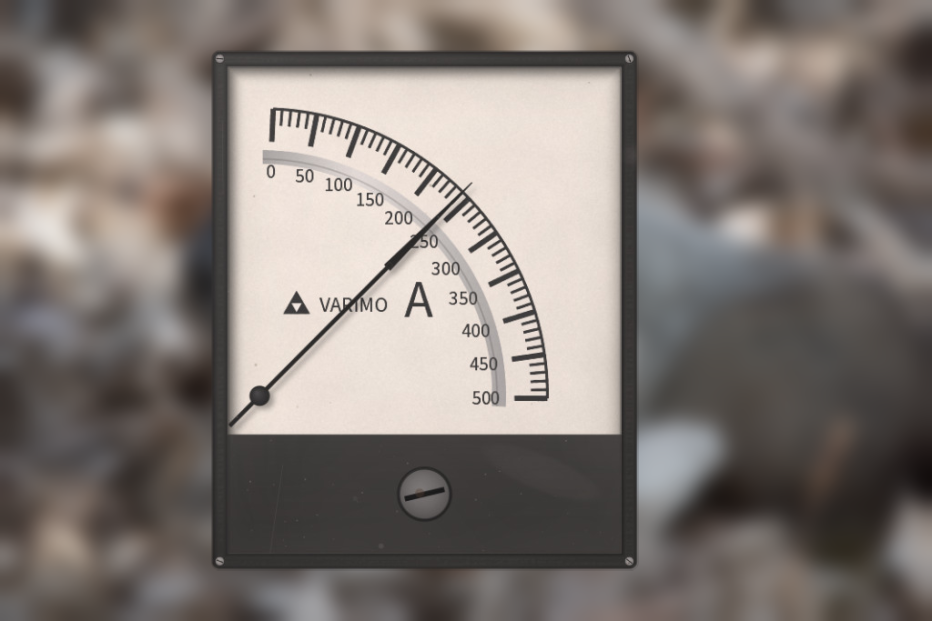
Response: value=240 unit=A
